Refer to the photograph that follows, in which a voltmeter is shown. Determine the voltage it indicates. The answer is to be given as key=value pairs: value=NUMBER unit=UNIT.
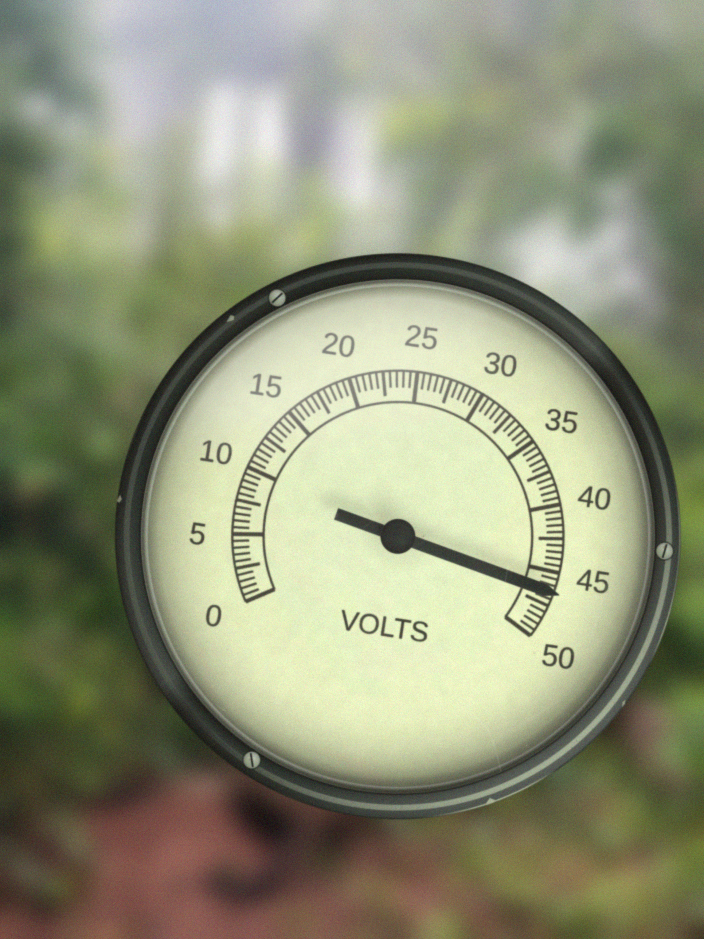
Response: value=46.5 unit=V
